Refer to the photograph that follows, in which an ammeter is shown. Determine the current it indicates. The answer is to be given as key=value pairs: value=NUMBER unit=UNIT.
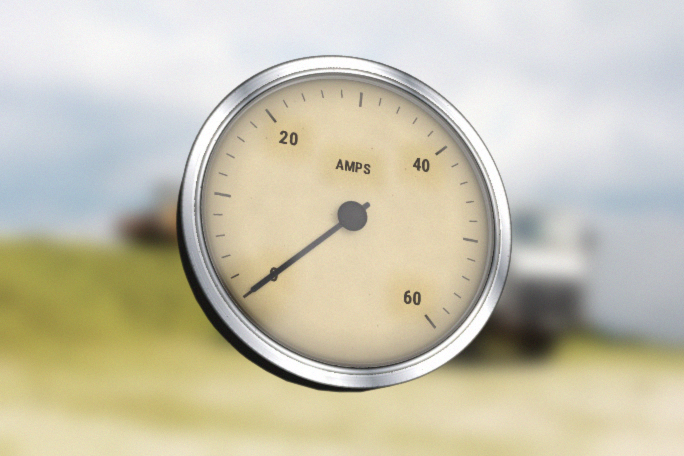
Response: value=0 unit=A
